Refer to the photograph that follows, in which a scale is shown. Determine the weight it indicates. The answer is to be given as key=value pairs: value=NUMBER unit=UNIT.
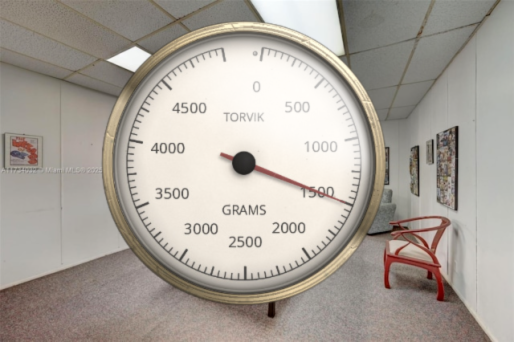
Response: value=1500 unit=g
